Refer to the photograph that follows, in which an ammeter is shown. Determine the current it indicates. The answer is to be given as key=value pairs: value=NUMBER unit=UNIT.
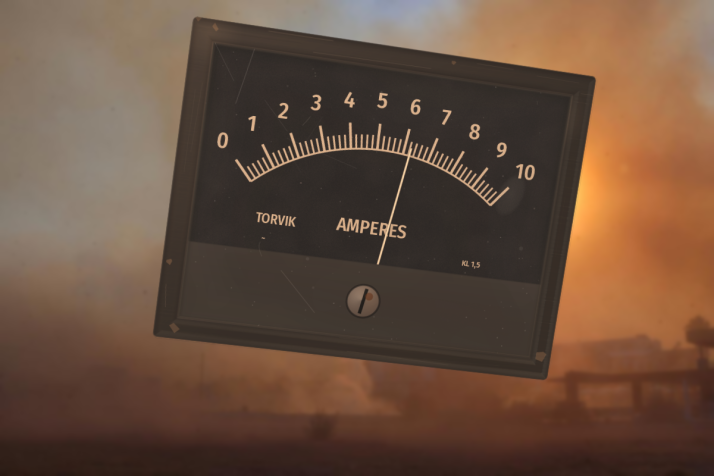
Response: value=6.2 unit=A
